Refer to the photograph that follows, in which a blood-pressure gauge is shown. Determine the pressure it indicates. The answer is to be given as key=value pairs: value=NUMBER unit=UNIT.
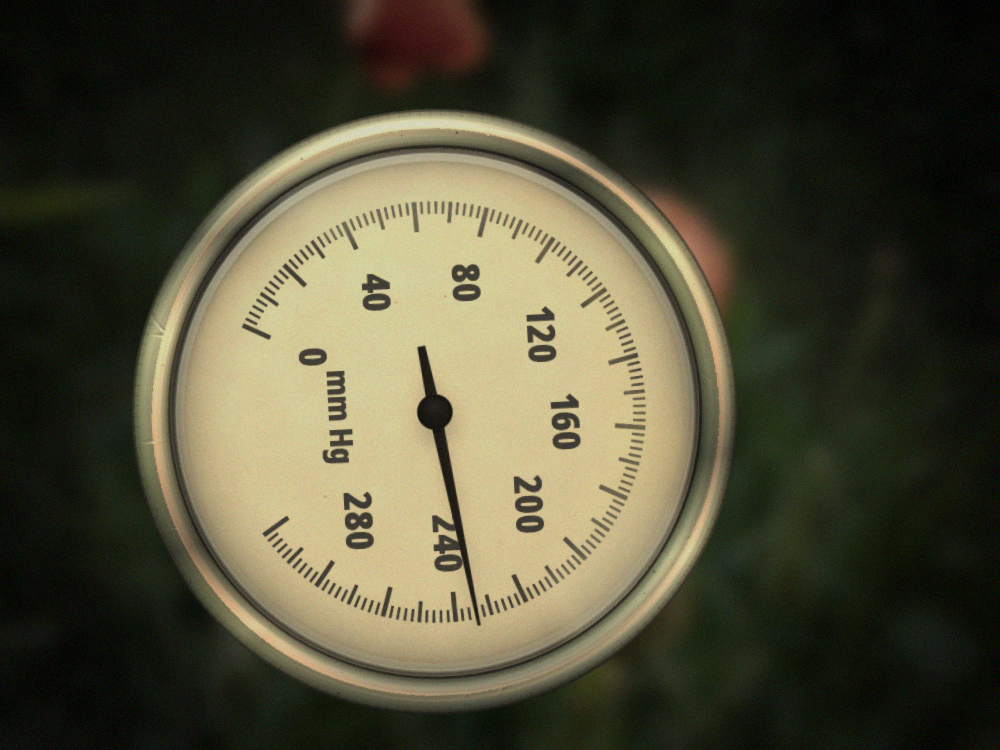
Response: value=234 unit=mmHg
